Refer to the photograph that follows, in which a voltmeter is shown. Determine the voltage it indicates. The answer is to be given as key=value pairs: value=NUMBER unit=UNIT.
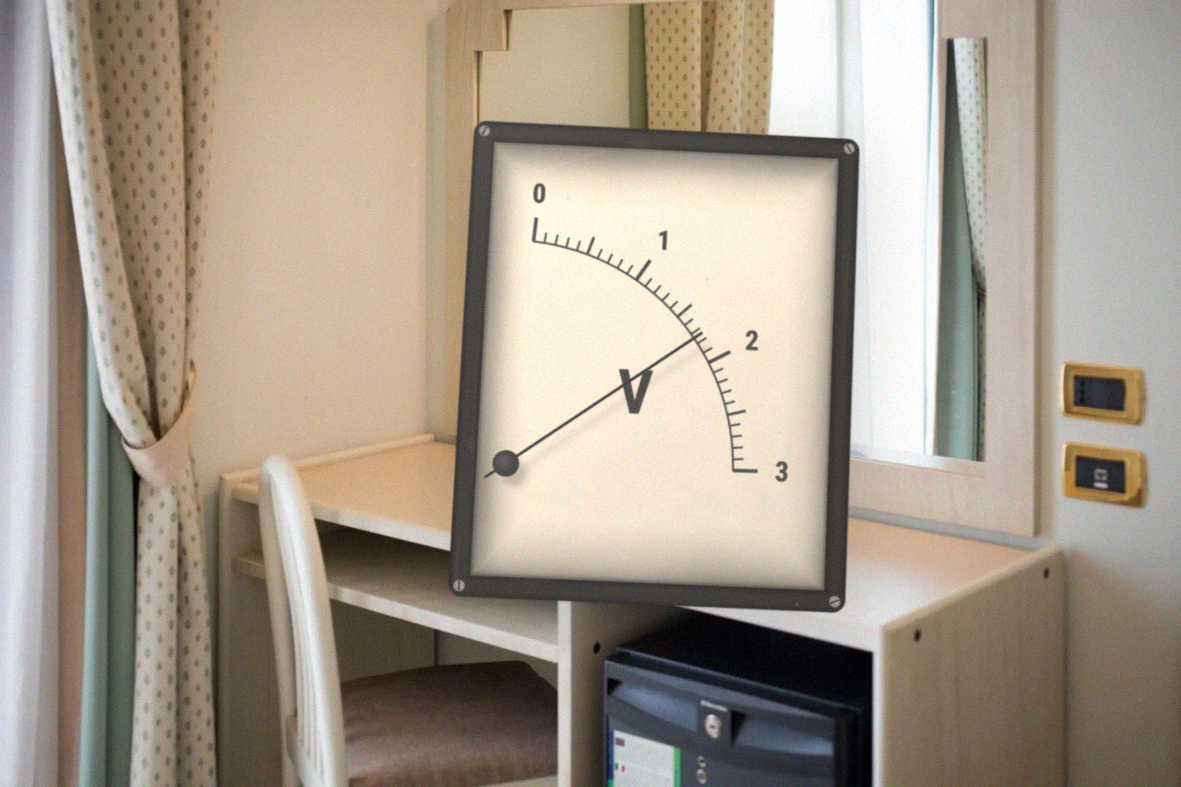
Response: value=1.75 unit=V
